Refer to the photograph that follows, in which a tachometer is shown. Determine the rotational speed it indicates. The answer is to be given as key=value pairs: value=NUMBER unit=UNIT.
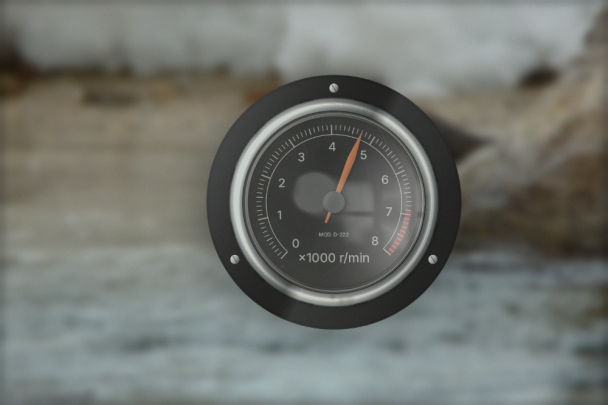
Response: value=4700 unit=rpm
